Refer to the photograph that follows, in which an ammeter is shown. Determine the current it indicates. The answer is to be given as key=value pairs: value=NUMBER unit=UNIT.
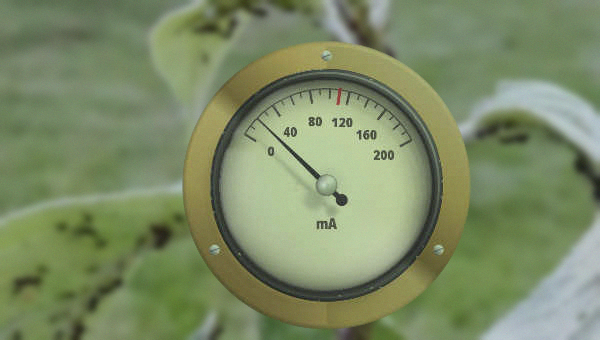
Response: value=20 unit=mA
